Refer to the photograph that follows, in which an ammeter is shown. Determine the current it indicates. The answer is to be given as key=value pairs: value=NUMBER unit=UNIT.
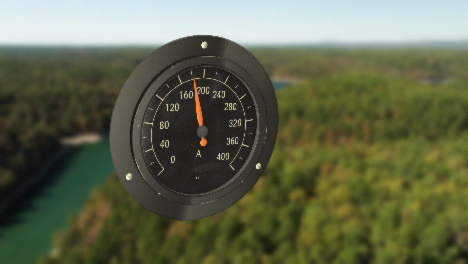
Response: value=180 unit=A
